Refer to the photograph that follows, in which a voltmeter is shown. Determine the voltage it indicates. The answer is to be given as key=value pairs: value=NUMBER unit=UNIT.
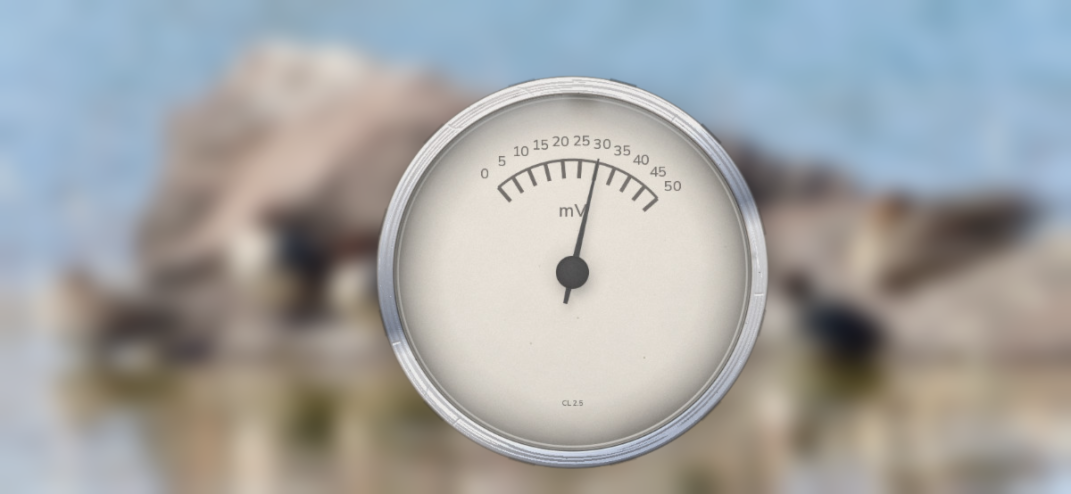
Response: value=30 unit=mV
